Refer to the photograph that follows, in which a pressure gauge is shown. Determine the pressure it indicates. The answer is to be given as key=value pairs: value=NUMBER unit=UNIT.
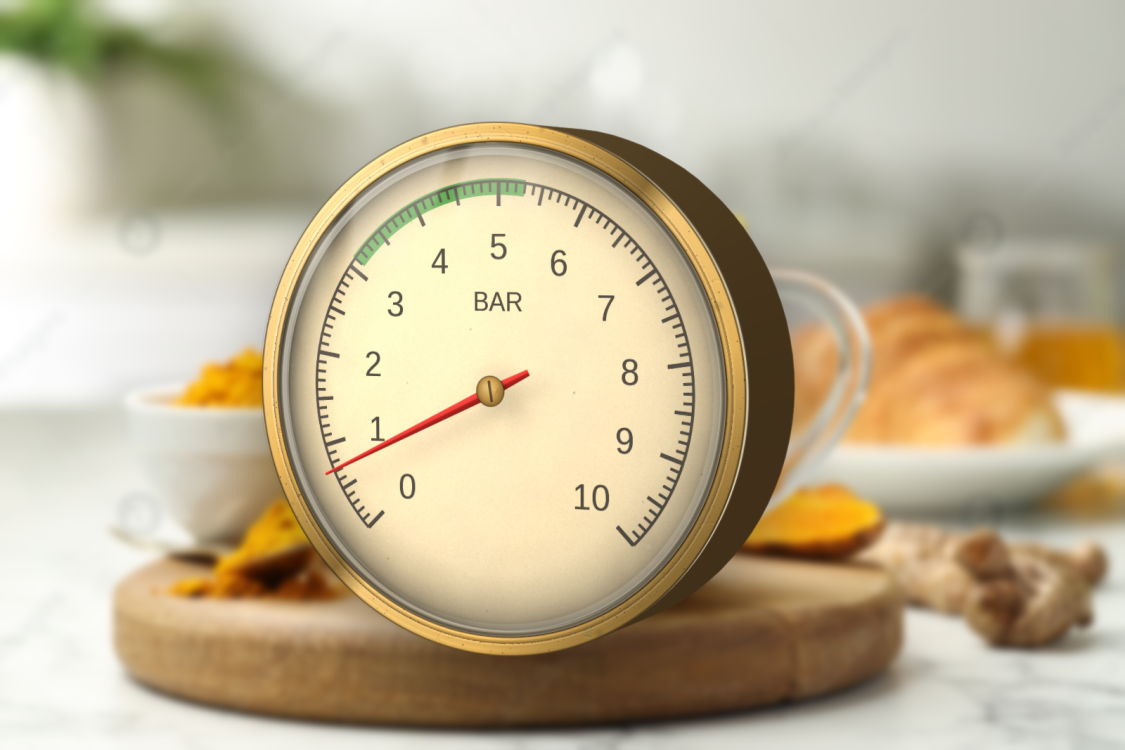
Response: value=0.7 unit=bar
